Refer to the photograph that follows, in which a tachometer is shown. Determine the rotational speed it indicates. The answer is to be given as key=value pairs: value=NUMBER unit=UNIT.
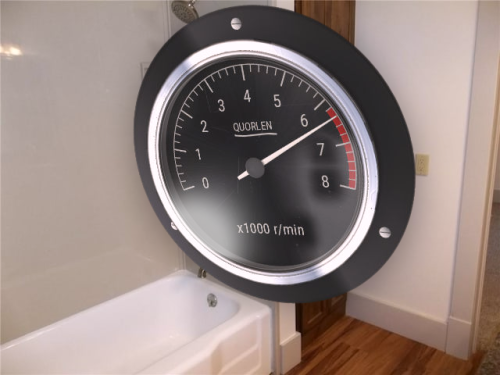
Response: value=6400 unit=rpm
